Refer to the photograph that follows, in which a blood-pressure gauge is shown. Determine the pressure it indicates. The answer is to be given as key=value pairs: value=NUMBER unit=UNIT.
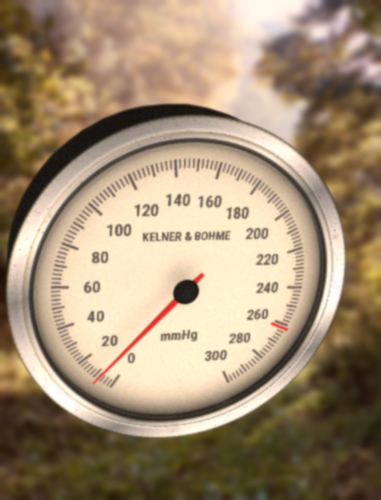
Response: value=10 unit=mmHg
